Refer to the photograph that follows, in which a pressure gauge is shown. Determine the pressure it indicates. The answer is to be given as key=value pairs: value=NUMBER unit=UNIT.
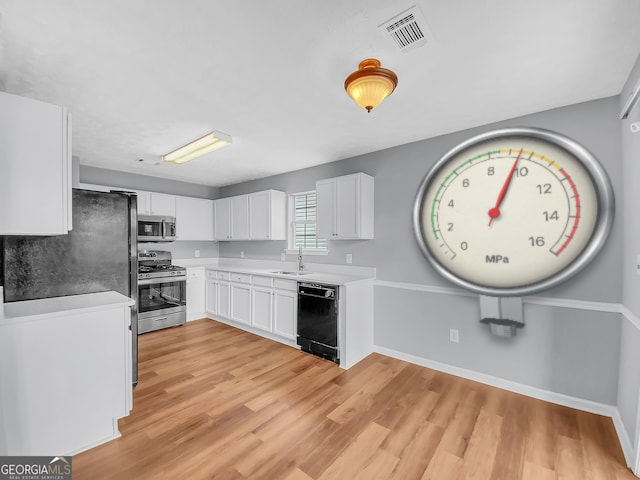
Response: value=9.5 unit=MPa
